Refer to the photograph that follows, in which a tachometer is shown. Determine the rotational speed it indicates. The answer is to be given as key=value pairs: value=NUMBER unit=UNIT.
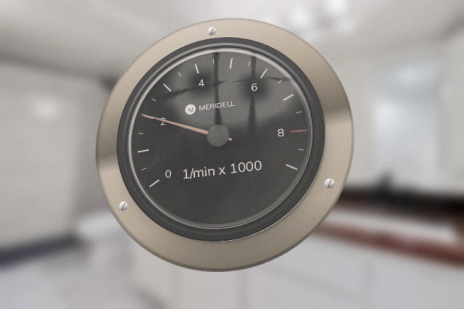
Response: value=2000 unit=rpm
